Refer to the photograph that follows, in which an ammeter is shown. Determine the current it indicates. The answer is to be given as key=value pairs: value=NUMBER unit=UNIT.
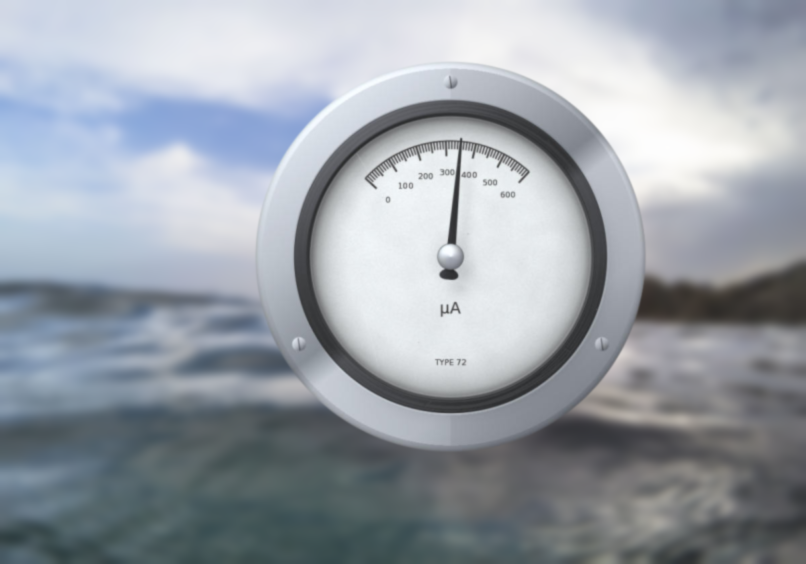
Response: value=350 unit=µA
